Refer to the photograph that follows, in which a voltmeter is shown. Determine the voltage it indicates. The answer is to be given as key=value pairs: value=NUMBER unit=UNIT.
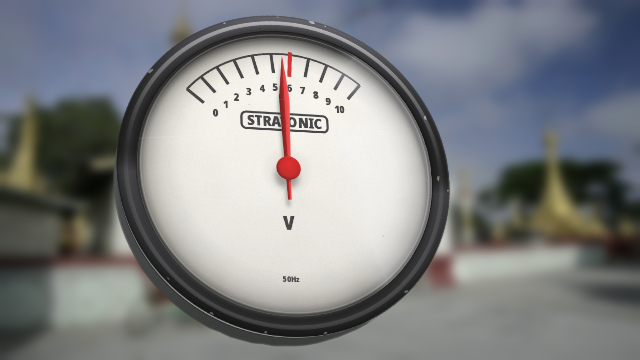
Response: value=5.5 unit=V
